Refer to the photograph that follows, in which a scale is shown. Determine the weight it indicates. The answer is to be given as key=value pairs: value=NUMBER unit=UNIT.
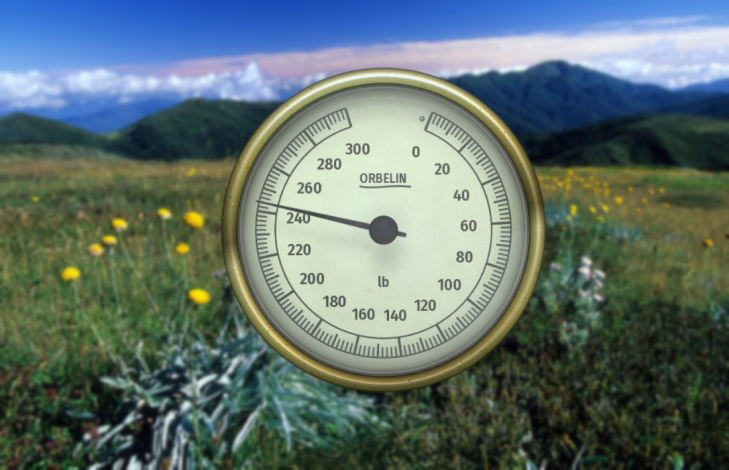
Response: value=244 unit=lb
